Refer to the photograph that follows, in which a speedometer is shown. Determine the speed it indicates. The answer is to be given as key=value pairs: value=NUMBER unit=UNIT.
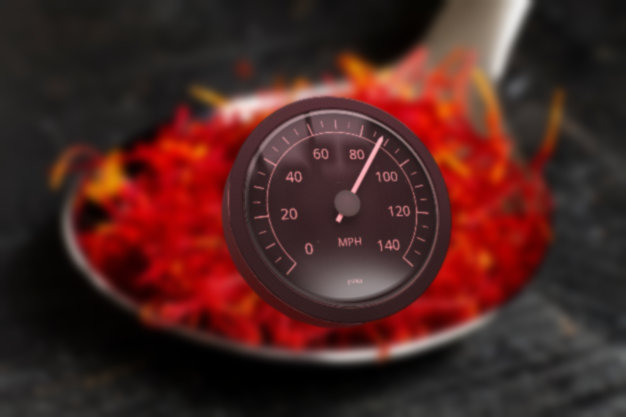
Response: value=87.5 unit=mph
